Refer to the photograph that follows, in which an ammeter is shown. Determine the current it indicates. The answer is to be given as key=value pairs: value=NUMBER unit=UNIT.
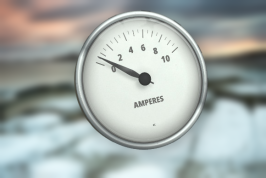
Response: value=0.5 unit=A
